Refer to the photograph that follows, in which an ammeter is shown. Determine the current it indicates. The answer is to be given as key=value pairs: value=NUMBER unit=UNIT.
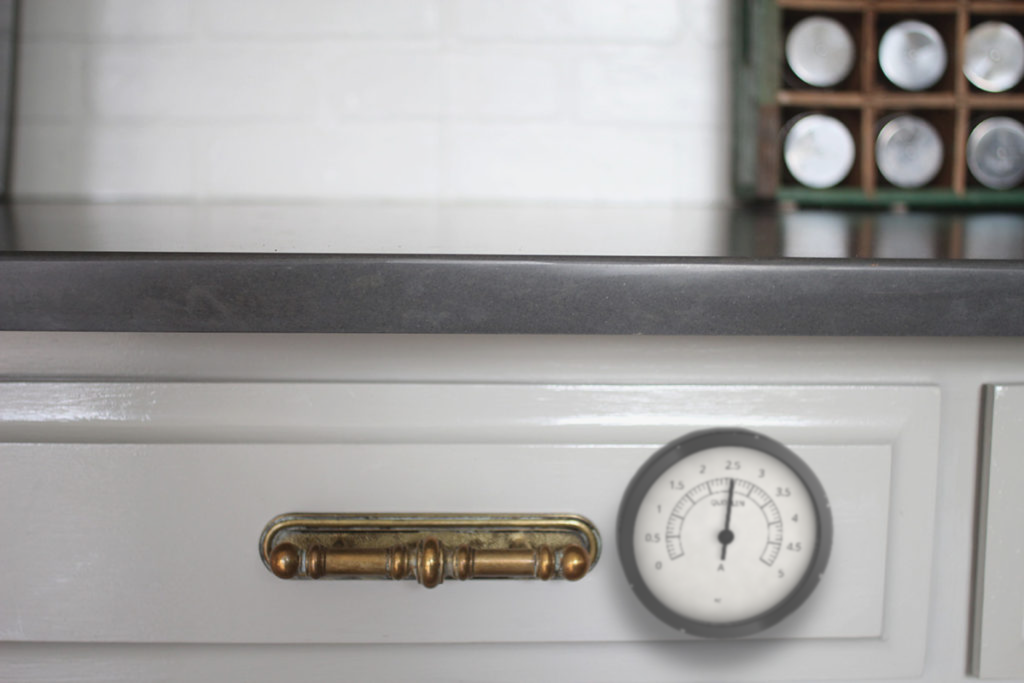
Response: value=2.5 unit=A
